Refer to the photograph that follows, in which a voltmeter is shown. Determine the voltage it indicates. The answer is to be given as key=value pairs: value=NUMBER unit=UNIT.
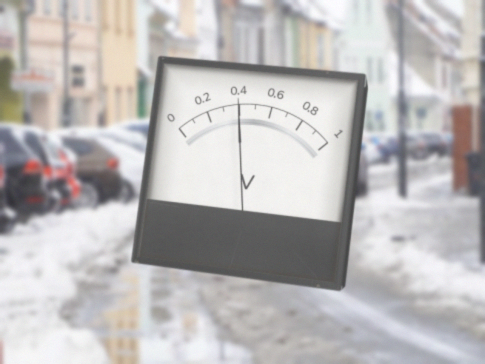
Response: value=0.4 unit=V
